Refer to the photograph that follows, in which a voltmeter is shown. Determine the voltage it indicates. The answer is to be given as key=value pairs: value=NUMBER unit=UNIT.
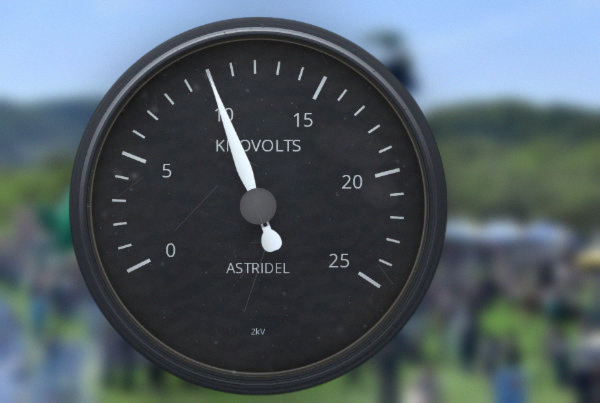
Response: value=10 unit=kV
